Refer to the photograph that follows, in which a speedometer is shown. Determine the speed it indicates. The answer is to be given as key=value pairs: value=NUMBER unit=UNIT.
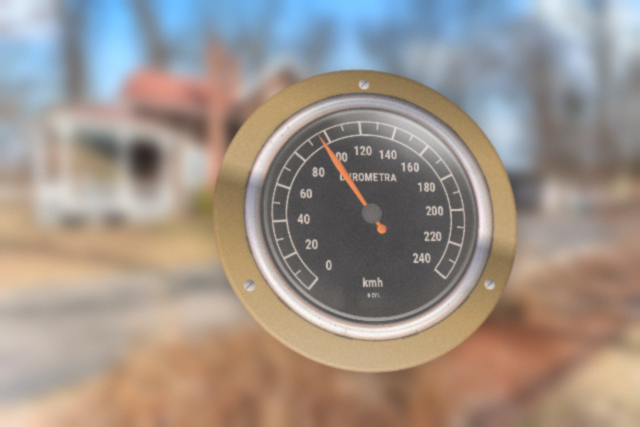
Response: value=95 unit=km/h
